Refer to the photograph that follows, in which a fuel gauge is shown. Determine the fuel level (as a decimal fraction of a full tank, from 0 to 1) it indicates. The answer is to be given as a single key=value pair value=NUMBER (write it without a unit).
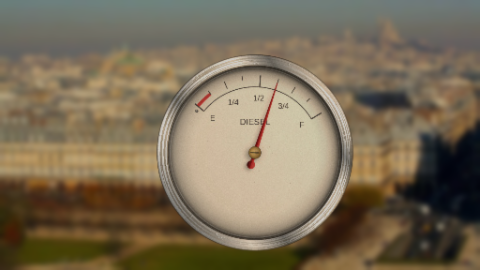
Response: value=0.625
